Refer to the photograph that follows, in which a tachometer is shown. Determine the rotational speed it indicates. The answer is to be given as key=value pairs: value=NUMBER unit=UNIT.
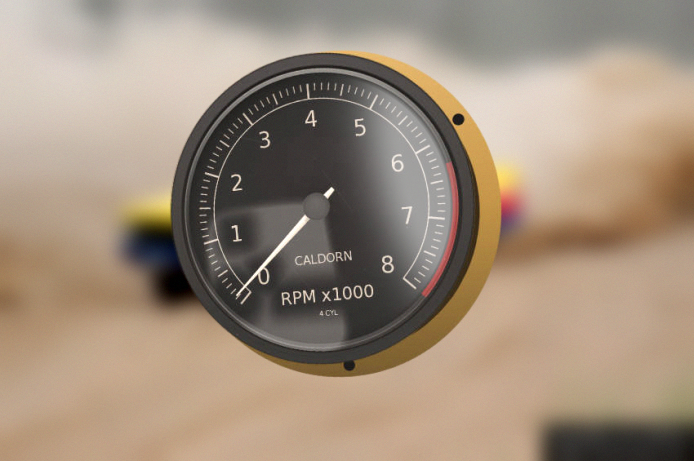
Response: value=100 unit=rpm
